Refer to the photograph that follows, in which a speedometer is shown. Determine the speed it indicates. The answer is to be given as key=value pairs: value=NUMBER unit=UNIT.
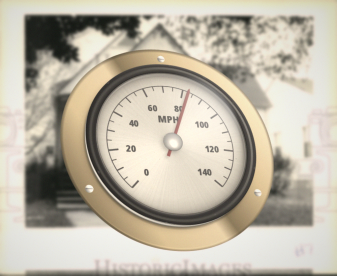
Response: value=82.5 unit=mph
